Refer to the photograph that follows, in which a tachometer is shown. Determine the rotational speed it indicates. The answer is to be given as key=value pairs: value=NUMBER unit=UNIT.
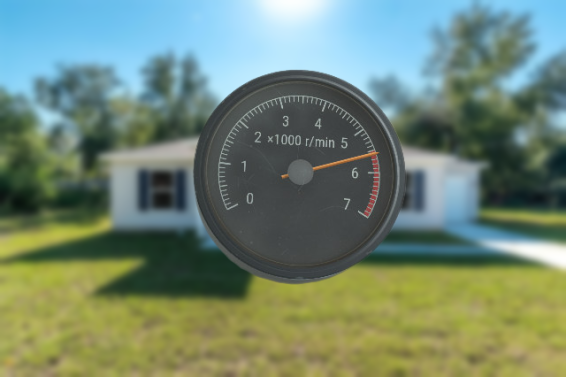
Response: value=5600 unit=rpm
